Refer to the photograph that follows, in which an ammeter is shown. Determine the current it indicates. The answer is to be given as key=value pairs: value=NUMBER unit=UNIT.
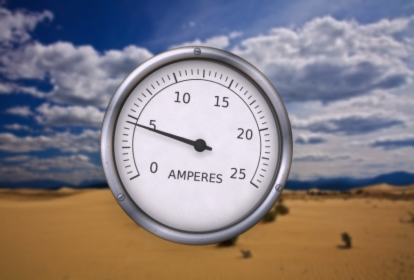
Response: value=4.5 unit=A
